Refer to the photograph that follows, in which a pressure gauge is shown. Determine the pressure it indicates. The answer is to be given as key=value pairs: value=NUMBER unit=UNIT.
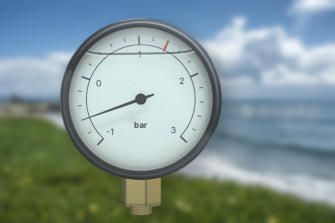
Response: value=-0.6 unit=bar
